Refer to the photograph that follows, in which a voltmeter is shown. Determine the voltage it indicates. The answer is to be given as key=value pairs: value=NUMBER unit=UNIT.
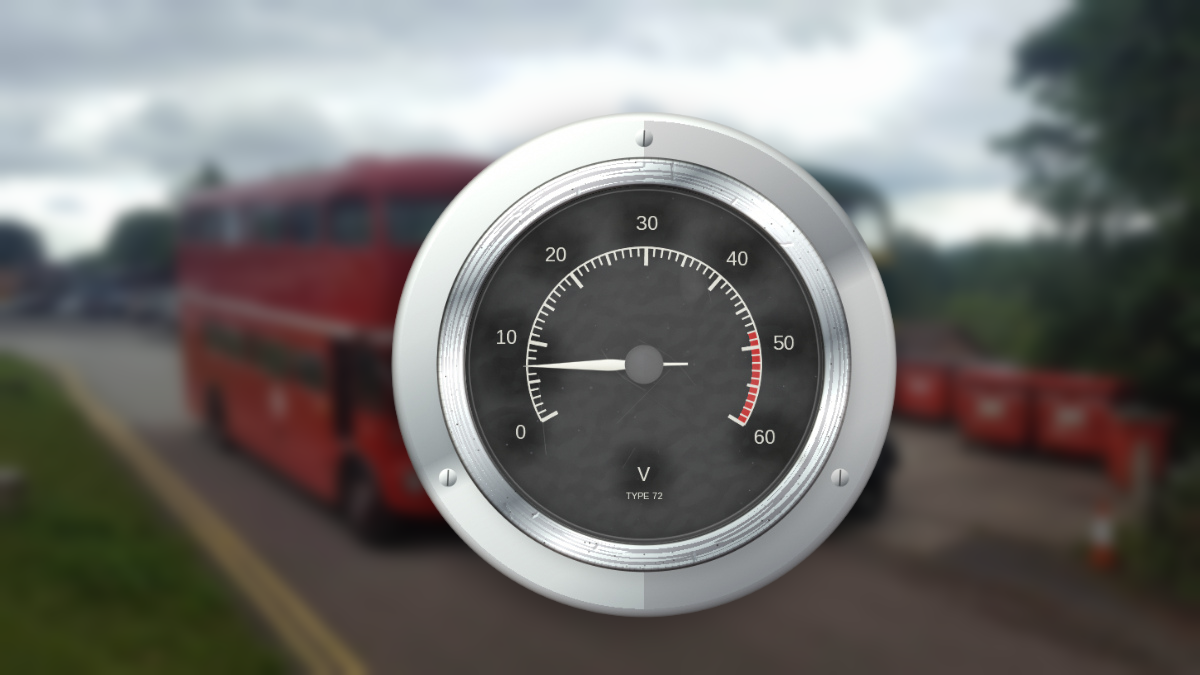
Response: value=7 unit=V
